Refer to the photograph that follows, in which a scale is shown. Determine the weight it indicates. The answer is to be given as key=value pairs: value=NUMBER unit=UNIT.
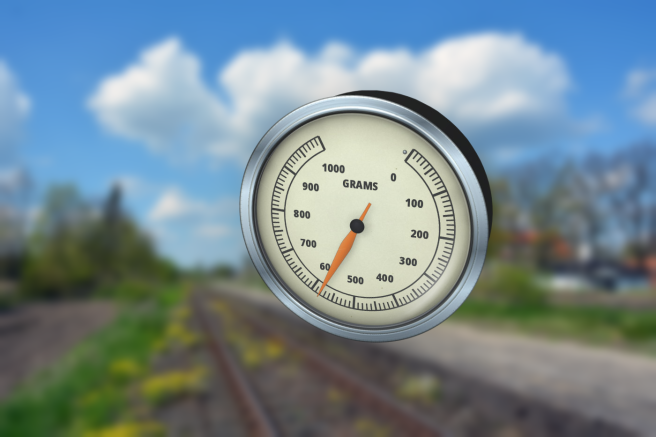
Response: value=580 unit=g
